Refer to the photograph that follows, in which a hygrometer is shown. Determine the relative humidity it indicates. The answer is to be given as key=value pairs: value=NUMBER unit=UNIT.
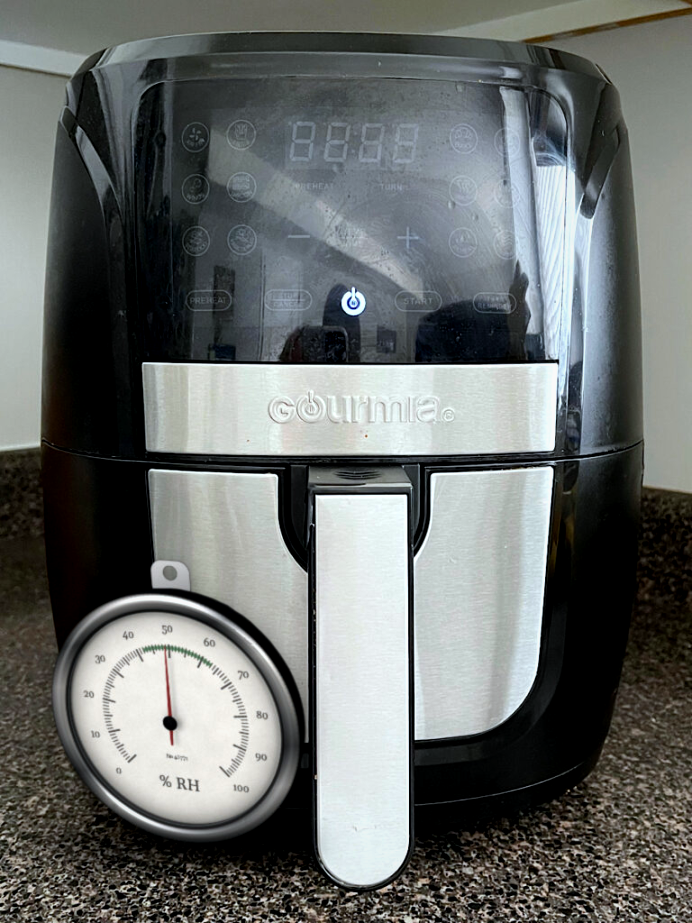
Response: value=50 unit=%
